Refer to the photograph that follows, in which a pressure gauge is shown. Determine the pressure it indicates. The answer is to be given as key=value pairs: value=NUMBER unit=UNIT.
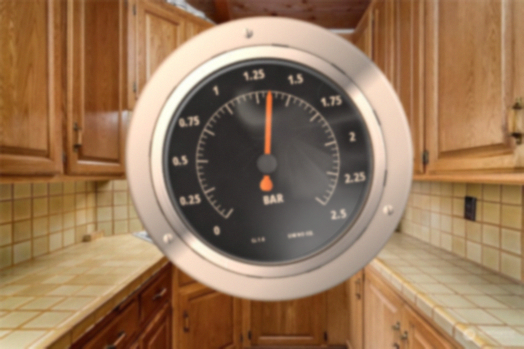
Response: value=1.35 unit=bar
